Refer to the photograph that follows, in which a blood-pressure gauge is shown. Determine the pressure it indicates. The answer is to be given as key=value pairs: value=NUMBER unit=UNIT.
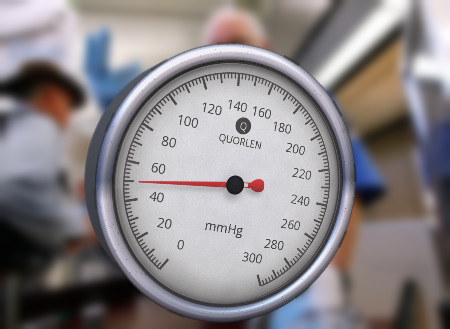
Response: value=50 unit=mmHg
